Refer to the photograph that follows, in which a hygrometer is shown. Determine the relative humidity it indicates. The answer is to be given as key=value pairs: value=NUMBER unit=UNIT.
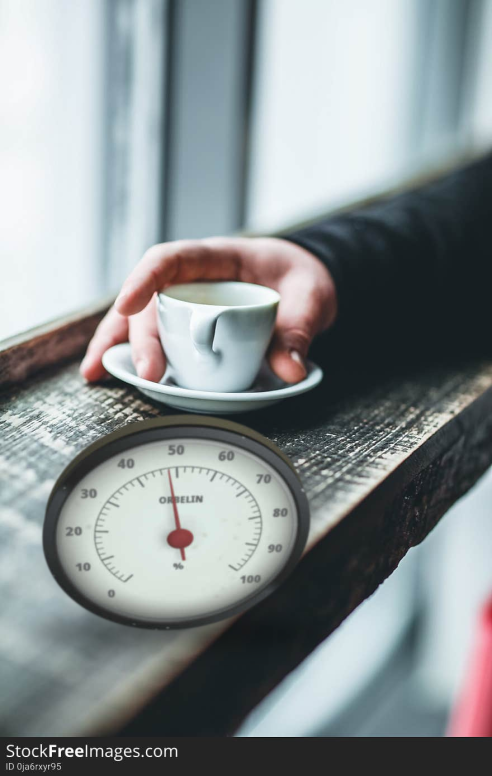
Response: value=48 unit=%
